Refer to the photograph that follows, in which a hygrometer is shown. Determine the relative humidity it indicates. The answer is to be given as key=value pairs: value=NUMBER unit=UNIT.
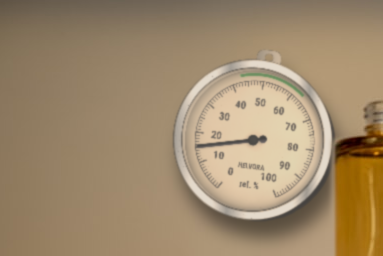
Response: value=15 unit=%
